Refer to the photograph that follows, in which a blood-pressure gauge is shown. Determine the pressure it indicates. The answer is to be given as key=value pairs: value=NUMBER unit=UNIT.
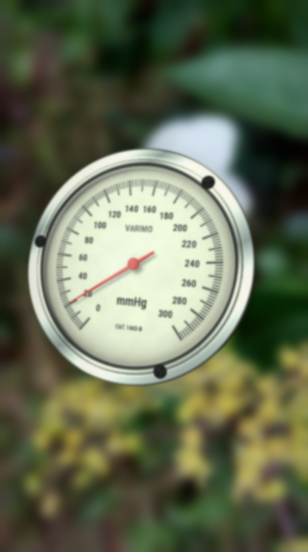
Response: value=20 unit=mmHg
